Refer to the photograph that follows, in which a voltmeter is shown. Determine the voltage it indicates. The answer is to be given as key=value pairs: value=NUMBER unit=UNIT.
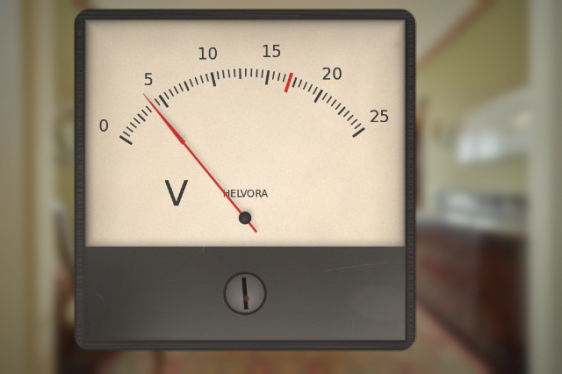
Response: value=4 unit=V
